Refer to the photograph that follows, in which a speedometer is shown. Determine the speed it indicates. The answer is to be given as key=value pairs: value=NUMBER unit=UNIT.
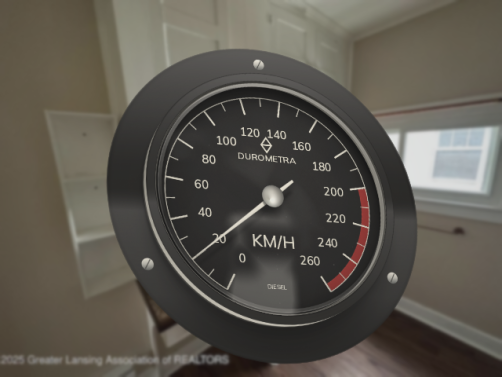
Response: value=20 unit=km/h
